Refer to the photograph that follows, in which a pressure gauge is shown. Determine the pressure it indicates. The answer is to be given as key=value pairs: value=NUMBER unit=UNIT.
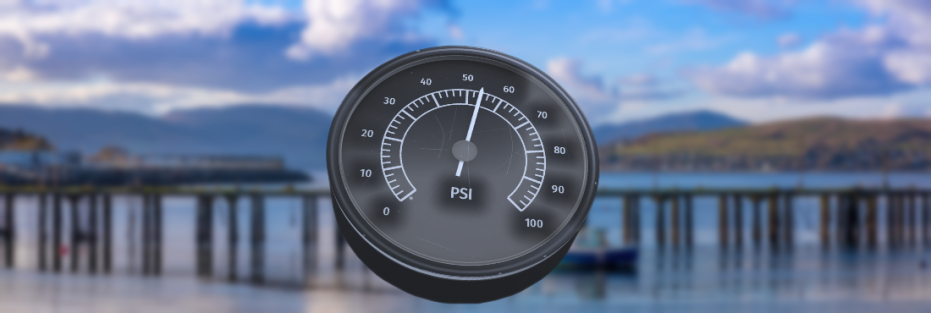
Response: value=54 unit=psi
